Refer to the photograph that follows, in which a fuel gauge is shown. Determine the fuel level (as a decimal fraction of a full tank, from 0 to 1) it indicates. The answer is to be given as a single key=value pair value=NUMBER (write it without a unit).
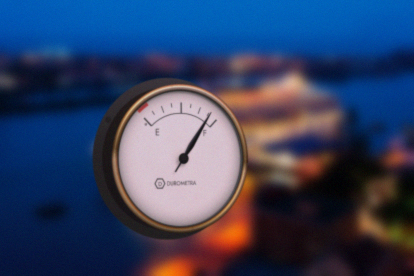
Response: value=0.875
